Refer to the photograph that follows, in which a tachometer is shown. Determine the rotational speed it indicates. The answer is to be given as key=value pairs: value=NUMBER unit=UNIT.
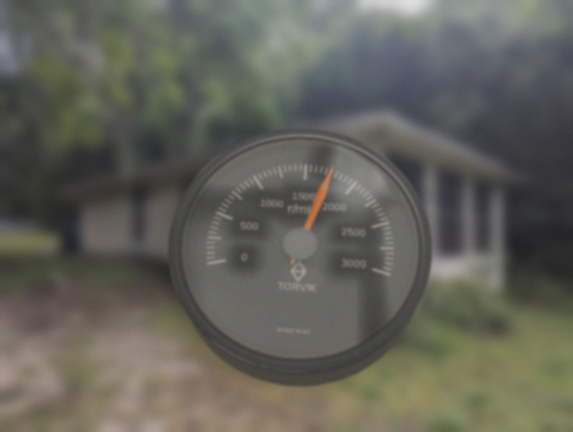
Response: value=1750 unit=rpm
